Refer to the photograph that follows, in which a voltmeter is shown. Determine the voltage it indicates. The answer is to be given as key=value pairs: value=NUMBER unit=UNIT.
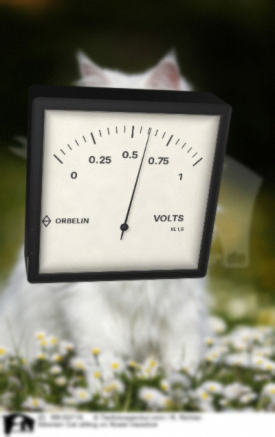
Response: value=0.6 unit=V
